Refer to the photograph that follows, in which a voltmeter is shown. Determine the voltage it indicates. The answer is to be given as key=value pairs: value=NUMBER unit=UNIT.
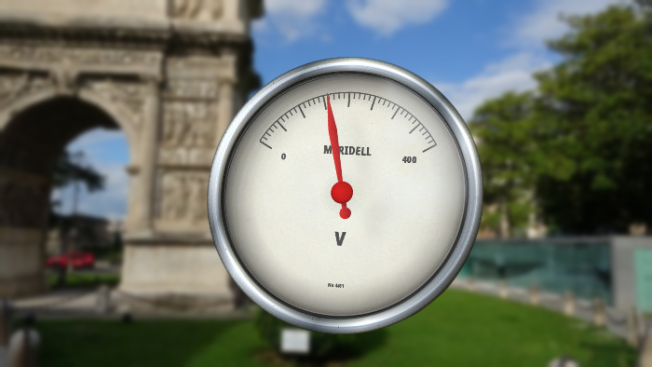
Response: value=160 unit=V
